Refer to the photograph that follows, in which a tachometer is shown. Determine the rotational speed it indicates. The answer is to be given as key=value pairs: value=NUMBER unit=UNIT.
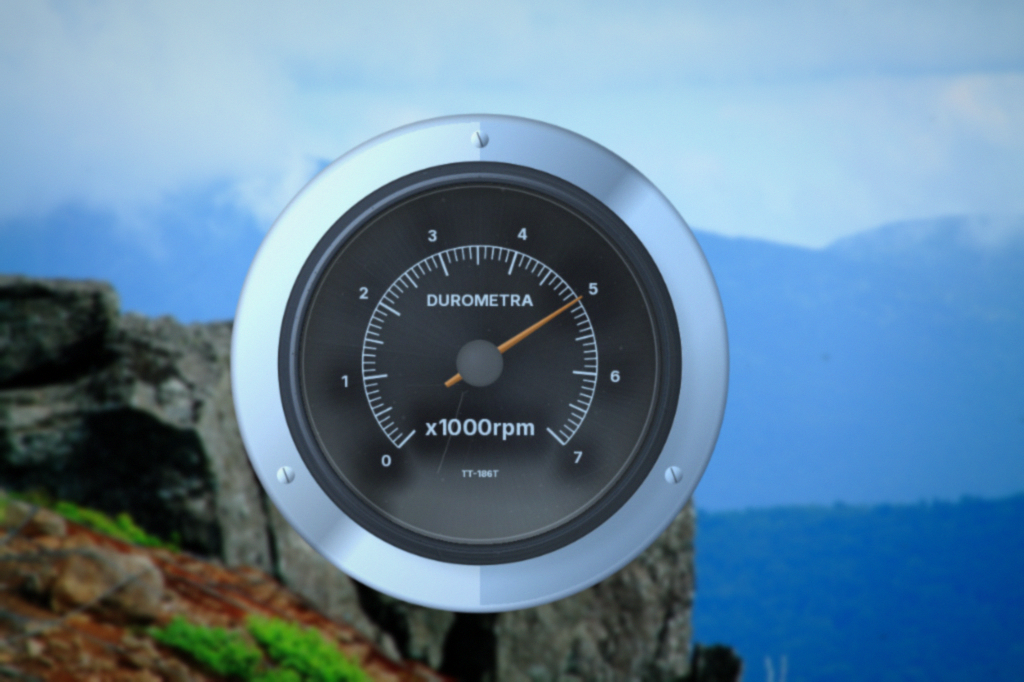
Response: value=5000 unit=rpm
